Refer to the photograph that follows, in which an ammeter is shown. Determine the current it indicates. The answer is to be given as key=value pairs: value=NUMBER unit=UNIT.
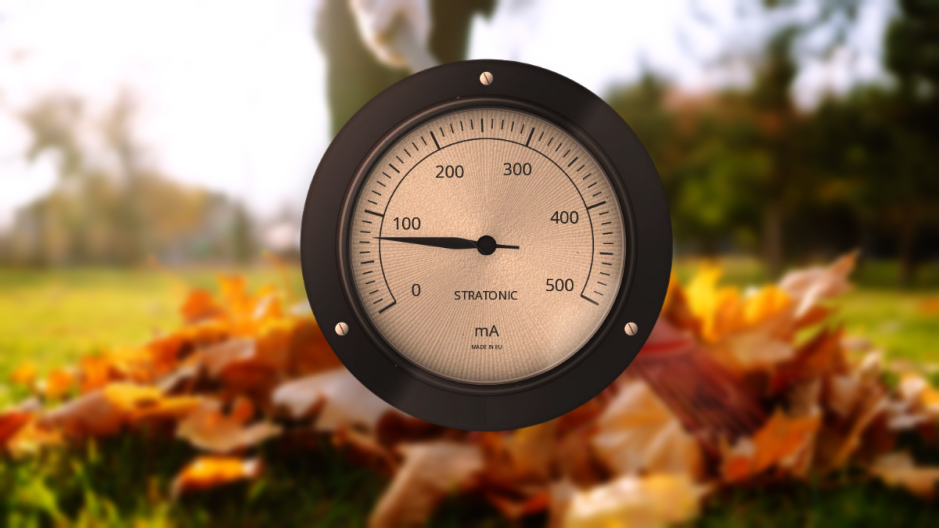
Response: value=75 unit=mA
